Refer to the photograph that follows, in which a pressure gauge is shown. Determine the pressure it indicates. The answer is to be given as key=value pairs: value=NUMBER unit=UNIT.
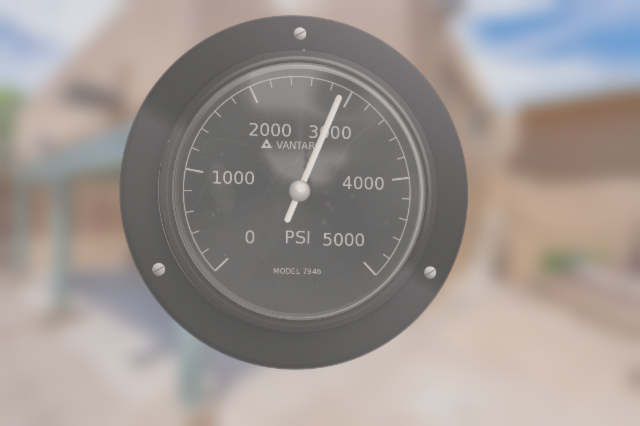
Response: value=2900 unit=psi
